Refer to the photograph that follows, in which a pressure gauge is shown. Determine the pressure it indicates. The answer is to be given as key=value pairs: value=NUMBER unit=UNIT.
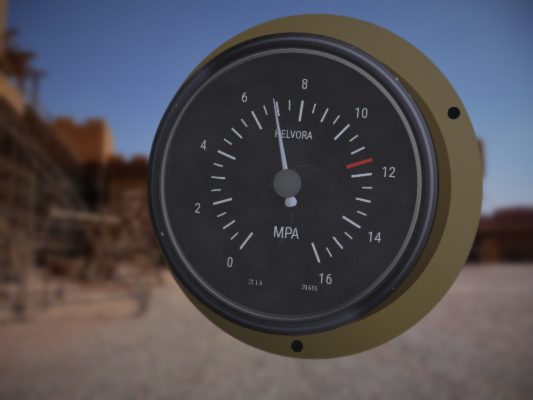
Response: value=7 unit=MPa
